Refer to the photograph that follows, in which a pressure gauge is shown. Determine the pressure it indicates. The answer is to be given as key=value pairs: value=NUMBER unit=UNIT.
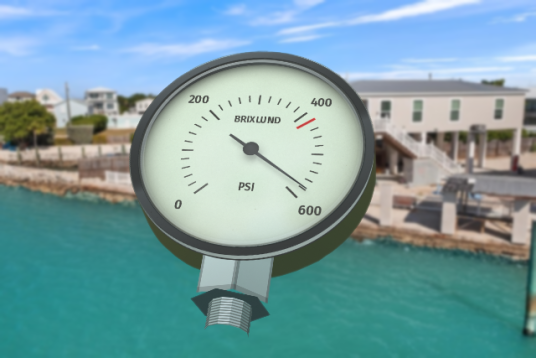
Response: value=580 unit=psi
